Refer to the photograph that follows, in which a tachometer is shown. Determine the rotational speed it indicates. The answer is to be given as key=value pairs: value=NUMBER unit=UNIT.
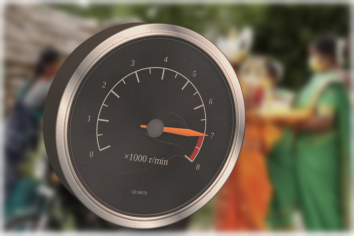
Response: value=7000 unit=rpm
